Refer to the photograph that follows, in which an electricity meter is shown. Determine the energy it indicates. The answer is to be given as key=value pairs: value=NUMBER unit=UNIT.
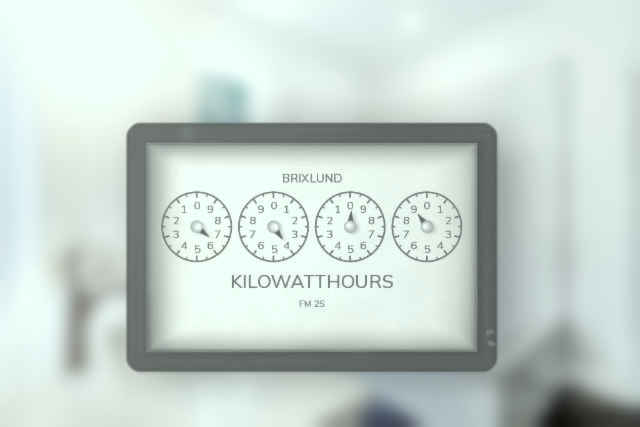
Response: value=6399 unit=kWh
